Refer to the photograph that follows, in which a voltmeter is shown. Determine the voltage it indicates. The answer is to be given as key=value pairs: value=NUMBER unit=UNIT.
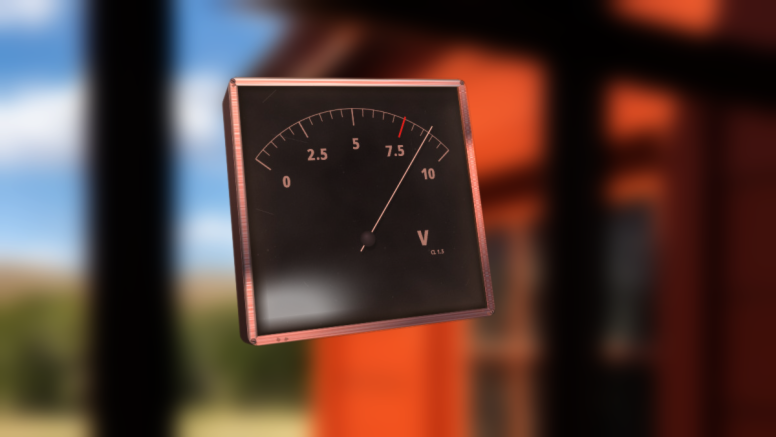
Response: value=8.75 unit=V
